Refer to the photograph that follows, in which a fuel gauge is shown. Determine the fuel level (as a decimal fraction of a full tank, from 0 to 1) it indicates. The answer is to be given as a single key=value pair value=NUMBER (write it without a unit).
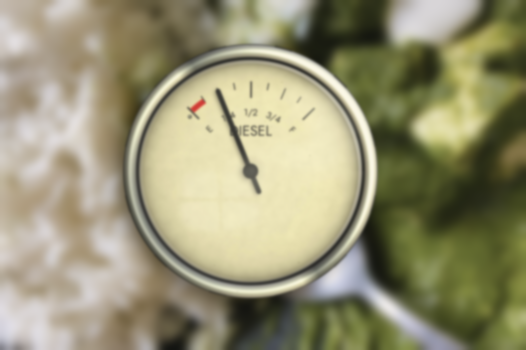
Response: value=0.25
